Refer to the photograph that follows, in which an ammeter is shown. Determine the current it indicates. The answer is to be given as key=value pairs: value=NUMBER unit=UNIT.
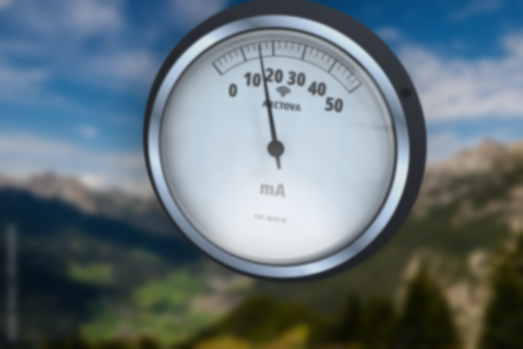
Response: value=16 unit=mA
